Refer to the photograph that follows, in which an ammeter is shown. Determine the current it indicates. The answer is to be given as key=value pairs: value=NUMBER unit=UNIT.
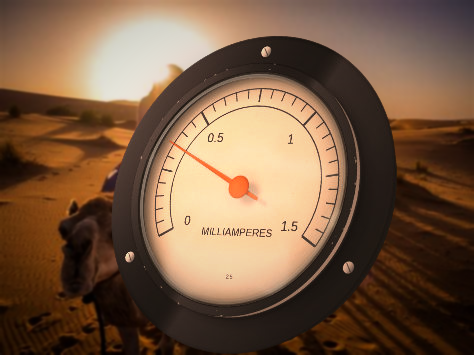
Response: value=0.35 unit=mA
